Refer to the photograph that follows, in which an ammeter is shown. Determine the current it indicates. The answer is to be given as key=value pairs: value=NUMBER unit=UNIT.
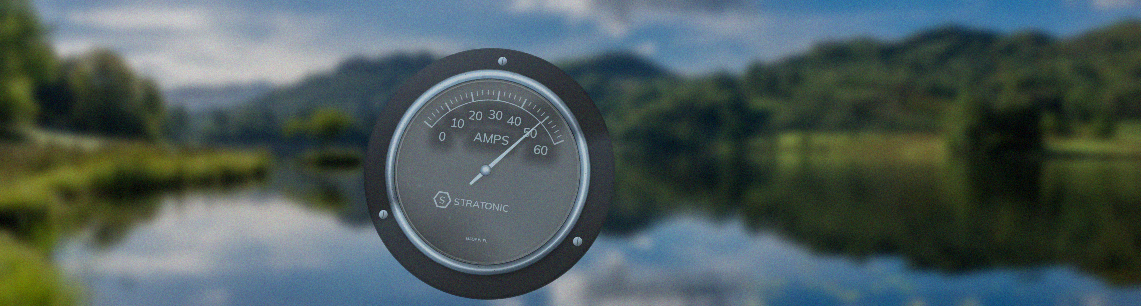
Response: value=50 unit=A
